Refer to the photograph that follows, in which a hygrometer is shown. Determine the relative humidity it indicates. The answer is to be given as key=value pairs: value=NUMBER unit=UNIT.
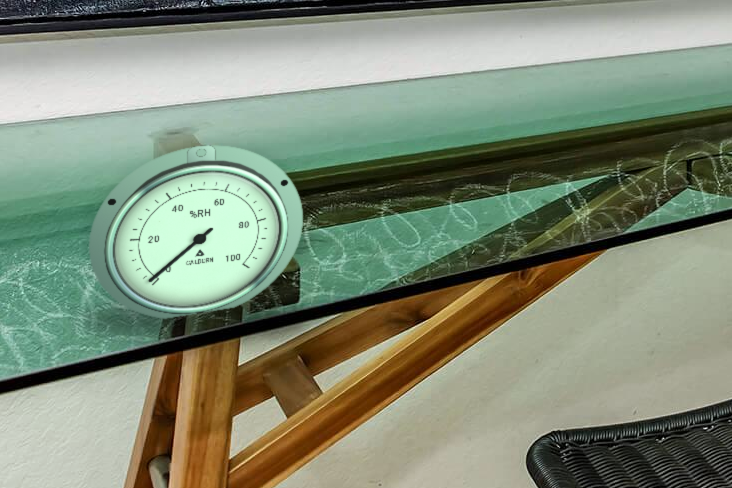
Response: value=2 unit=%
